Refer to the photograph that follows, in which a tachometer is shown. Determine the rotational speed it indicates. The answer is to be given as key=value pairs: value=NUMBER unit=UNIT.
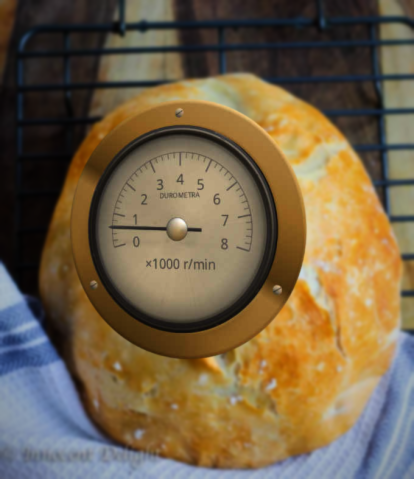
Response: value=600 unit=rpm
